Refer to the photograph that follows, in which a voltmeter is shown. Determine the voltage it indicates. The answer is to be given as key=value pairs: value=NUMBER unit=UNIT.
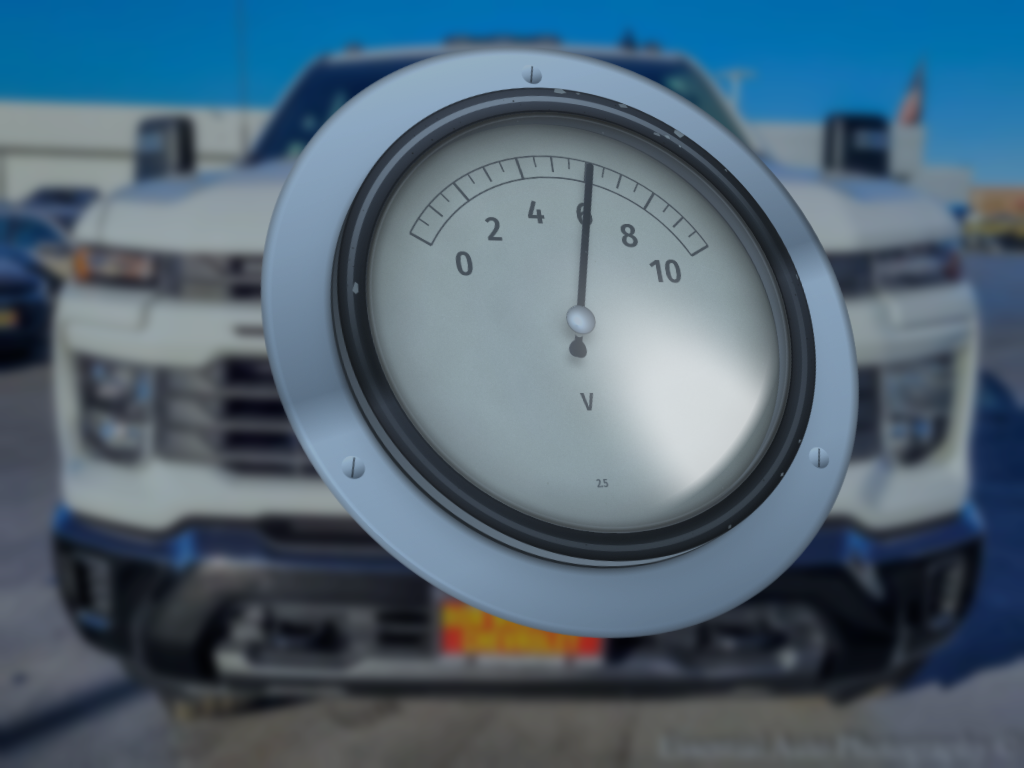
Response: value=6 unit=V
